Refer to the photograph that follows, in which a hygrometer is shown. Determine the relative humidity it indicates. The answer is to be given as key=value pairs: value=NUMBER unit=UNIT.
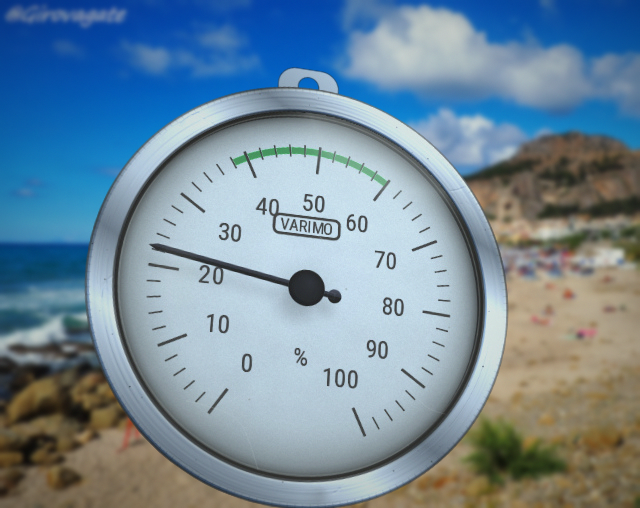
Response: value=22 unit=%
